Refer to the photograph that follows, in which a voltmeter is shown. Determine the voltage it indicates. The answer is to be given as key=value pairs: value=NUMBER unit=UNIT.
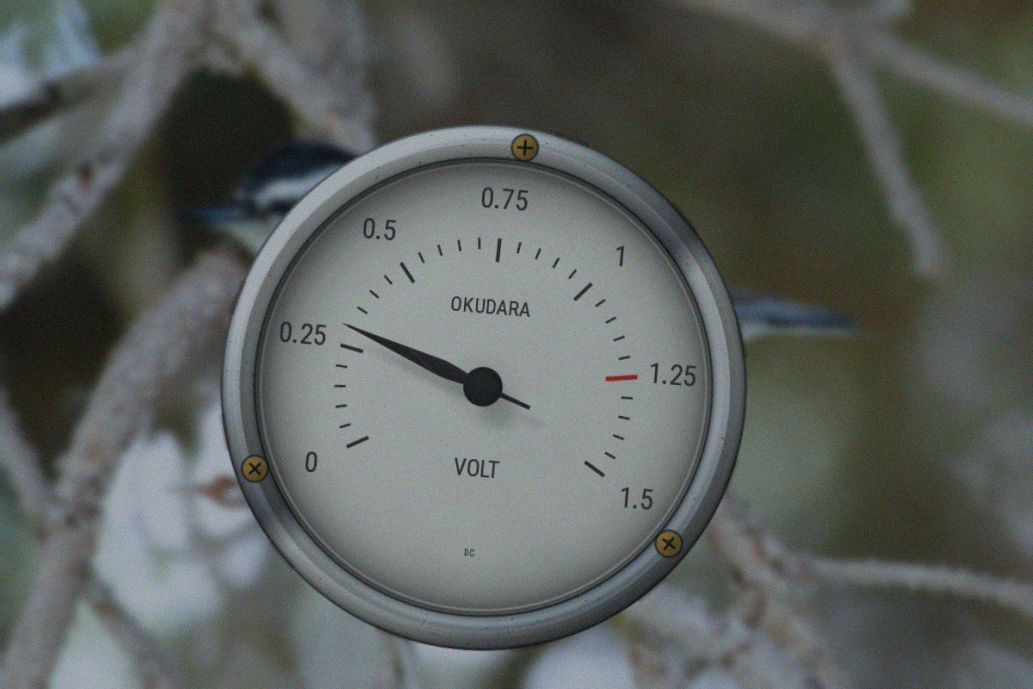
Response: value=0.3 unit=V
